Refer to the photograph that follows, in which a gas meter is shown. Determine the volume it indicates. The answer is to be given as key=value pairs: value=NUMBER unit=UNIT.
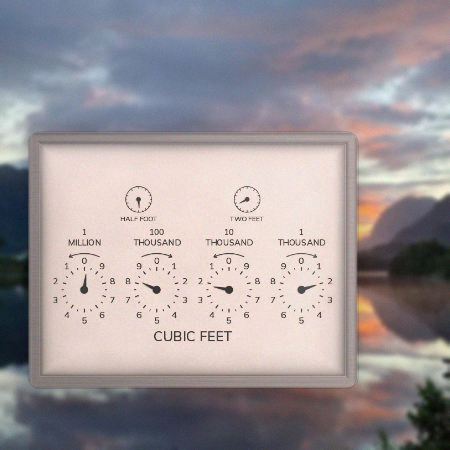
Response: value=982200 unit=ft³
